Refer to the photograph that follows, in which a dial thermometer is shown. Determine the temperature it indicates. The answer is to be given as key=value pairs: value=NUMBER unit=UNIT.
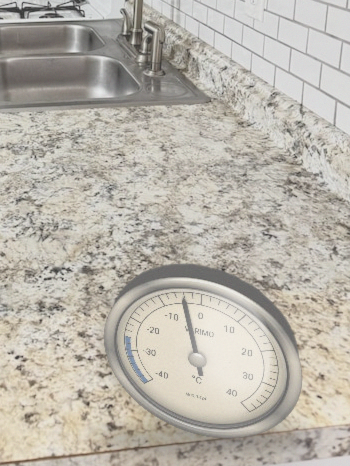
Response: value=-4 unit=°C
